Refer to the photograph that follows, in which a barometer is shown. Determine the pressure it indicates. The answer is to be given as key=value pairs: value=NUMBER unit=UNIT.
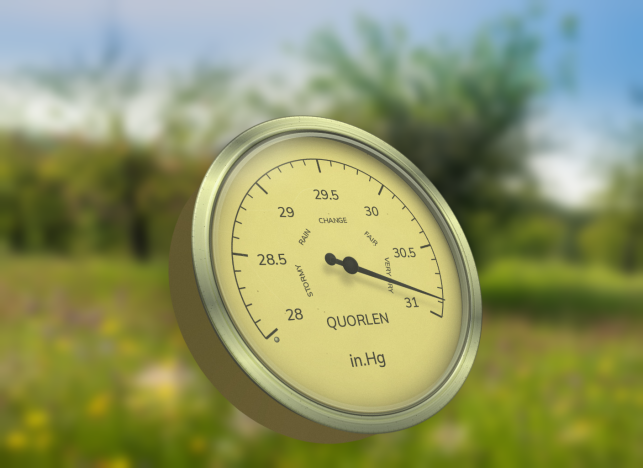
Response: value=30.9 unit=inHg
